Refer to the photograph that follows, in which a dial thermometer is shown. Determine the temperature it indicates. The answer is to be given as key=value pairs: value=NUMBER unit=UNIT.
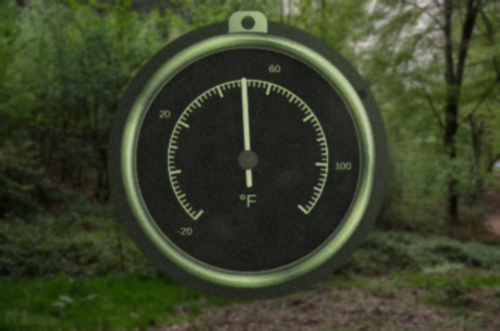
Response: value=50 unit=°F
